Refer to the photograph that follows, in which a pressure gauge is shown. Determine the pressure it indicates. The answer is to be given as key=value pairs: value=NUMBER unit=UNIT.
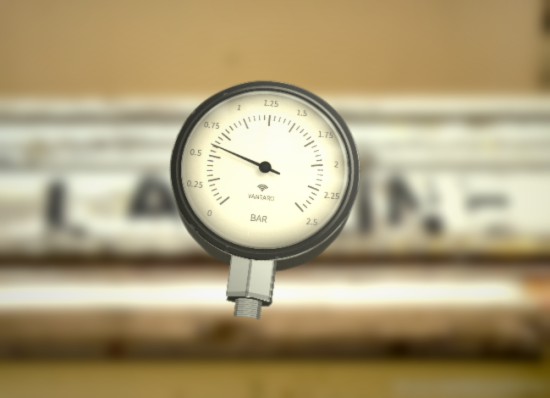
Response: value=0.6 unit=bar
